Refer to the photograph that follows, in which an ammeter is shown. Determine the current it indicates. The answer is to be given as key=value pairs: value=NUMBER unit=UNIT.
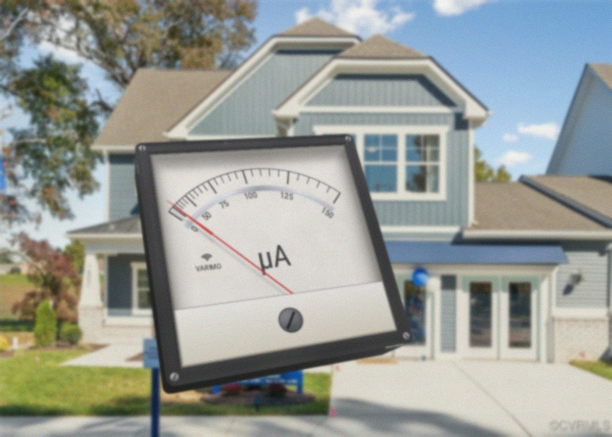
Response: value=25 unit=µA
